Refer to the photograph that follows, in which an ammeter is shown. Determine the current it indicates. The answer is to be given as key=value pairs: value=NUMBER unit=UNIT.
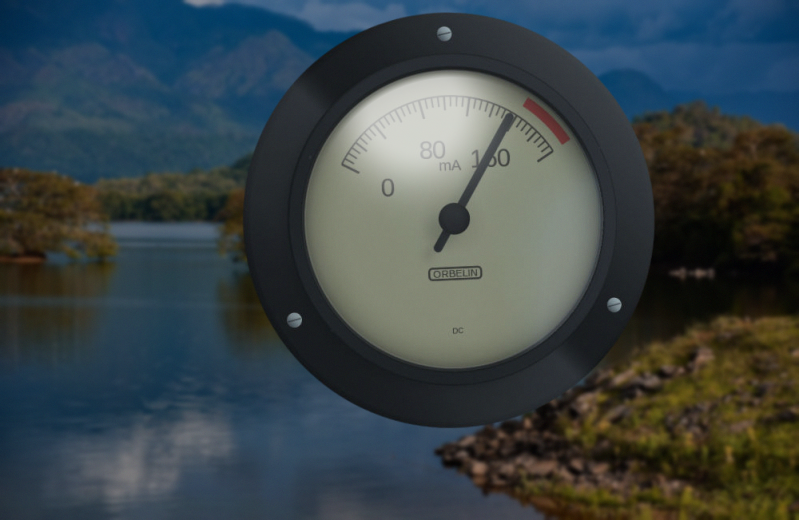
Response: value=155 unit=mA
